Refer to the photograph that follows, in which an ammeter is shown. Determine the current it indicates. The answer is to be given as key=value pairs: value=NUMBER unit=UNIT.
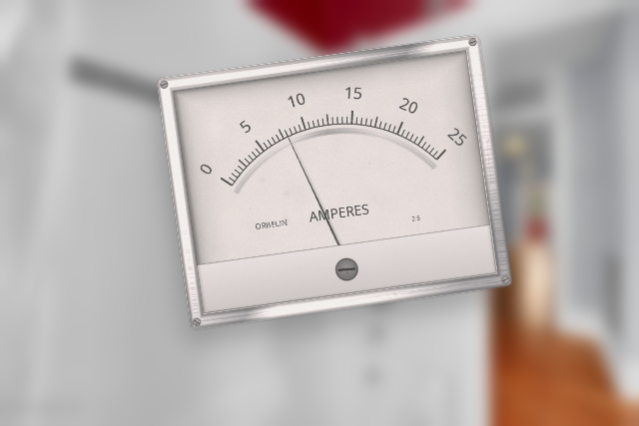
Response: value=8 unit=A
